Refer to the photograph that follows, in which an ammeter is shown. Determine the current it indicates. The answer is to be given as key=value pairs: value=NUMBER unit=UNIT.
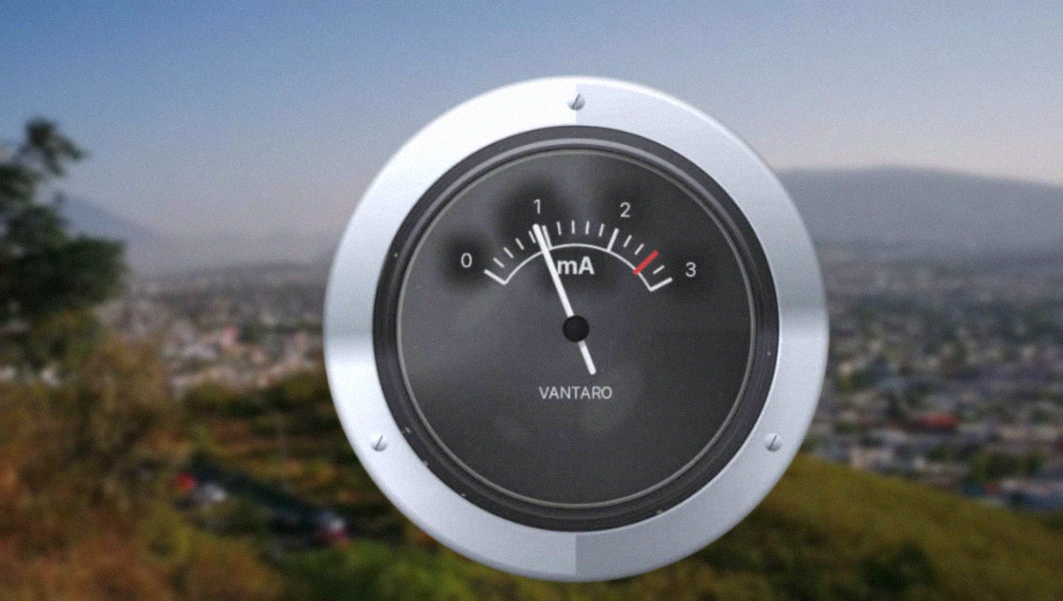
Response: value=0.9 unit=mA
